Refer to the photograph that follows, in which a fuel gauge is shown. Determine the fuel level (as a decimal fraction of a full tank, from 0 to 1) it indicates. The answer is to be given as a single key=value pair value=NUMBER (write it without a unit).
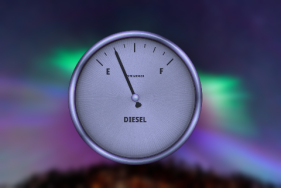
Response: value=0.25
